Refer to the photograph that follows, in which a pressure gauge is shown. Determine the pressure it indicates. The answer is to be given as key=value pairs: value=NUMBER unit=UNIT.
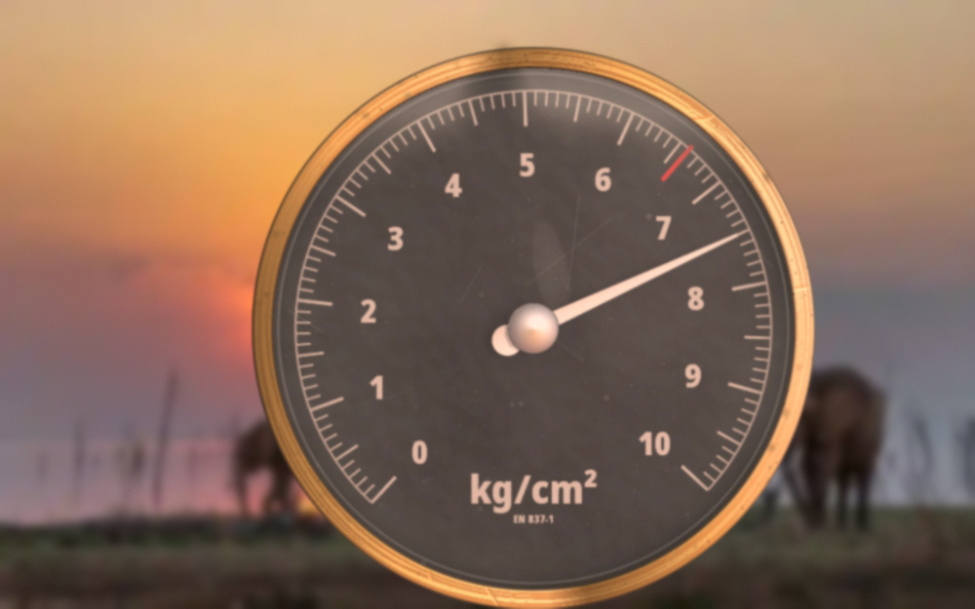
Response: value=7.5 unit=kg/cm²
